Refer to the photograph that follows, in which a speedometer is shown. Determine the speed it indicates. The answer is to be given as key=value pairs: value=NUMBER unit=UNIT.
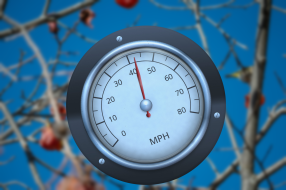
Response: value=42.5 unit=mph
